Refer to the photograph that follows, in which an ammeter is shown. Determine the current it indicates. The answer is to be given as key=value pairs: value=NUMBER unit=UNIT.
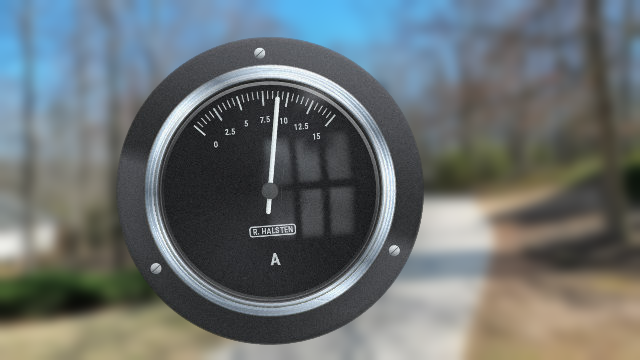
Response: value=9 unit=A
